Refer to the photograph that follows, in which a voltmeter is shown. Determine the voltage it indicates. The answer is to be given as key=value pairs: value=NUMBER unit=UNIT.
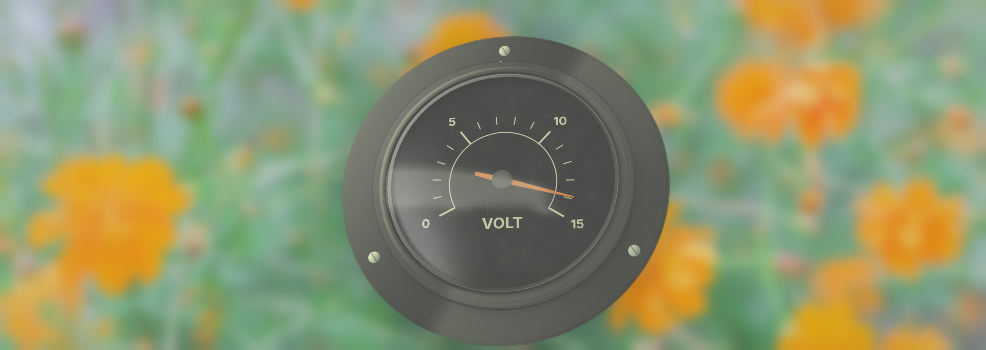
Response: value=14 unit=V
